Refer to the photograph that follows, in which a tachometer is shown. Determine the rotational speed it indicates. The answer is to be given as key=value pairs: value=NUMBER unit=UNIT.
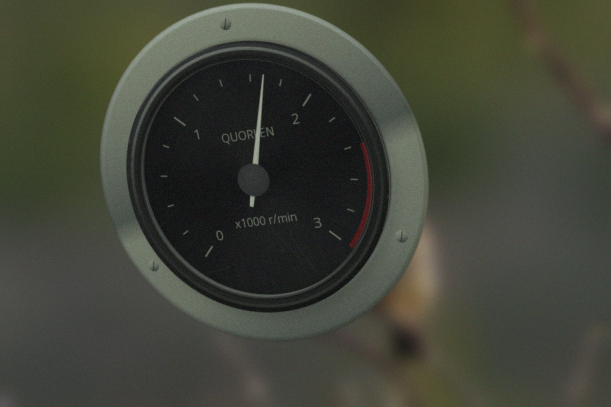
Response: value=1700 unit=rpm
